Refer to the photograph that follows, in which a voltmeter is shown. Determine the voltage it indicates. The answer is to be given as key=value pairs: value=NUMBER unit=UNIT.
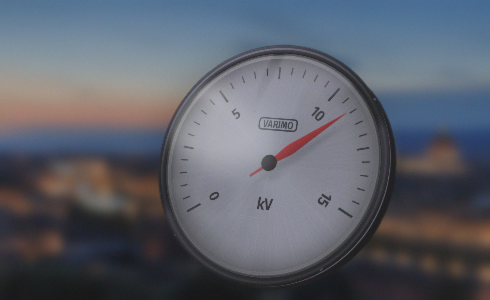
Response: value=11 unit=kV
